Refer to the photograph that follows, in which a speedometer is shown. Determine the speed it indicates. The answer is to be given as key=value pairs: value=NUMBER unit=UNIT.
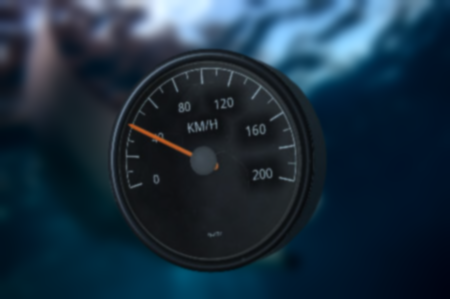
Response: value=40 unit=km/h
